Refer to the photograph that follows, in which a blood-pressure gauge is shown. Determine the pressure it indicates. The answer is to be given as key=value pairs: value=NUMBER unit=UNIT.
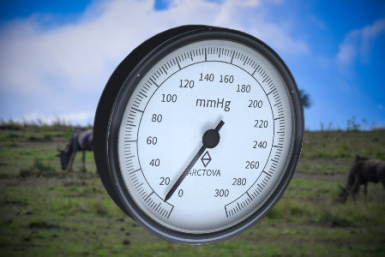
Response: value=10 unit=mmHg
